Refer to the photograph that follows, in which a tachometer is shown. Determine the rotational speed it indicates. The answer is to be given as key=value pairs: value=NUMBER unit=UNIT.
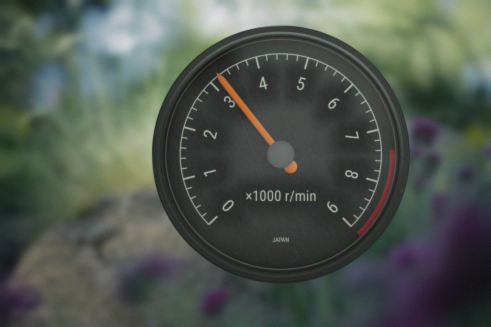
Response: value=3200 unit=rpm
